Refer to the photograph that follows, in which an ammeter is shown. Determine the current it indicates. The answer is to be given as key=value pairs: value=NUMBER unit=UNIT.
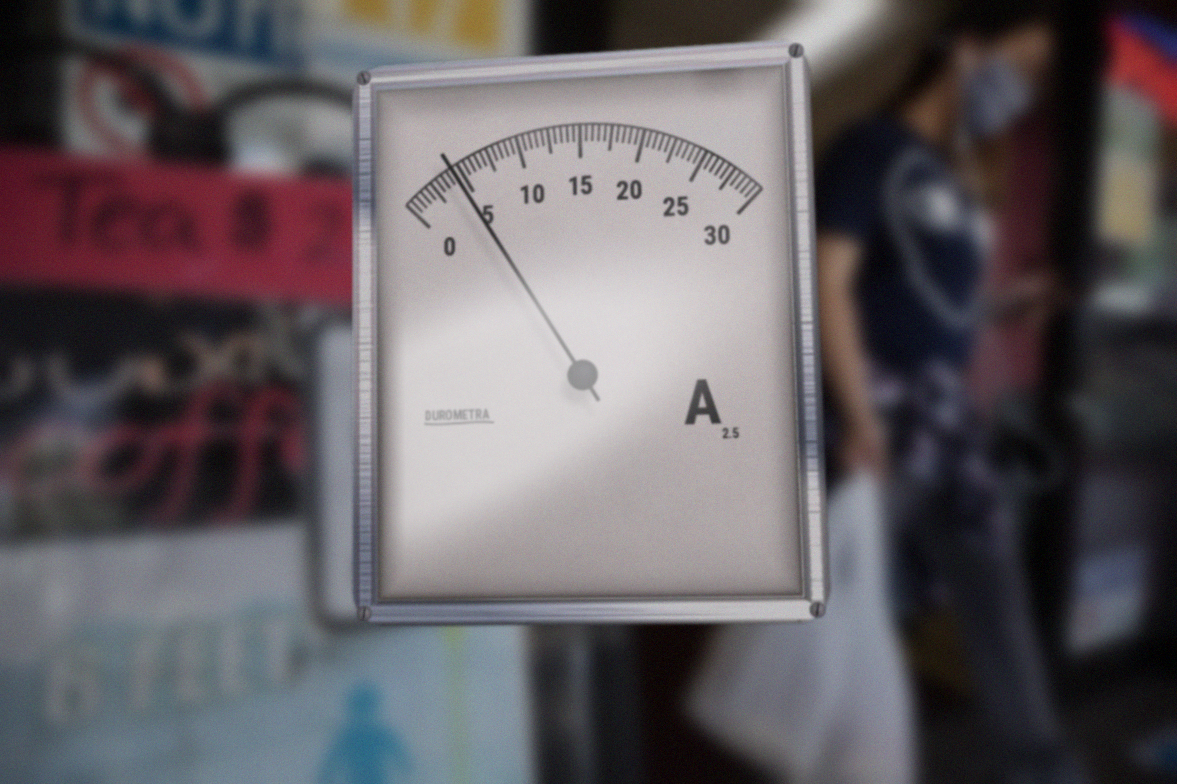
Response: value=4.5 unit=A
